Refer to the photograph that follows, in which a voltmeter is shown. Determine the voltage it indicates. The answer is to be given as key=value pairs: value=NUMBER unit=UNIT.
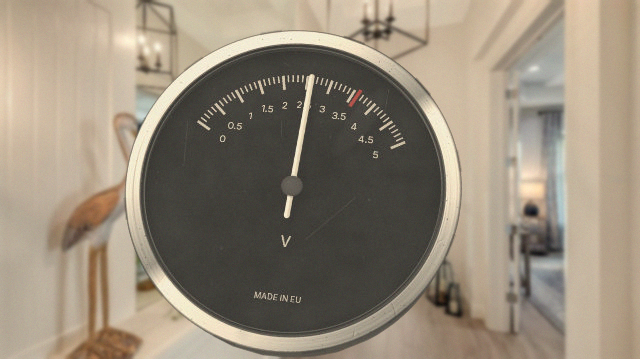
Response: value=2.6 unit=V
